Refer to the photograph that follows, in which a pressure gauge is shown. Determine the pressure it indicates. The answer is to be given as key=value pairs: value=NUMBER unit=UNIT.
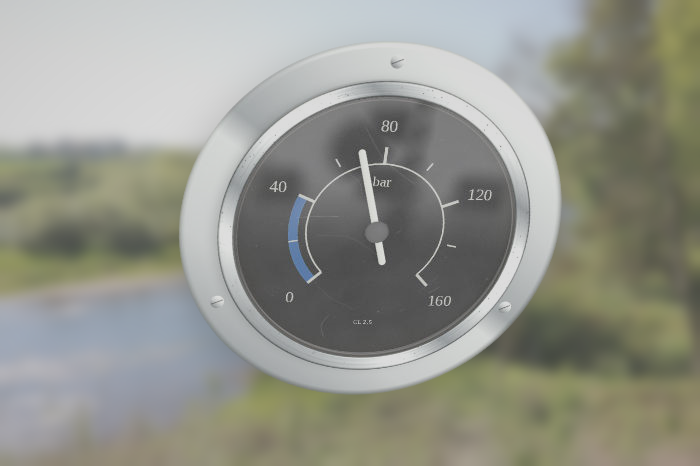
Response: value=70 unit=bar
